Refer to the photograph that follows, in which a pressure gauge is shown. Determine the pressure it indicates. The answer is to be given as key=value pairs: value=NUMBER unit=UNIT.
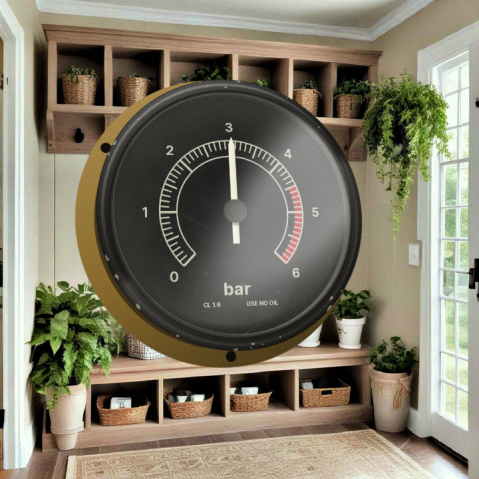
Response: value=3 unit=bar
